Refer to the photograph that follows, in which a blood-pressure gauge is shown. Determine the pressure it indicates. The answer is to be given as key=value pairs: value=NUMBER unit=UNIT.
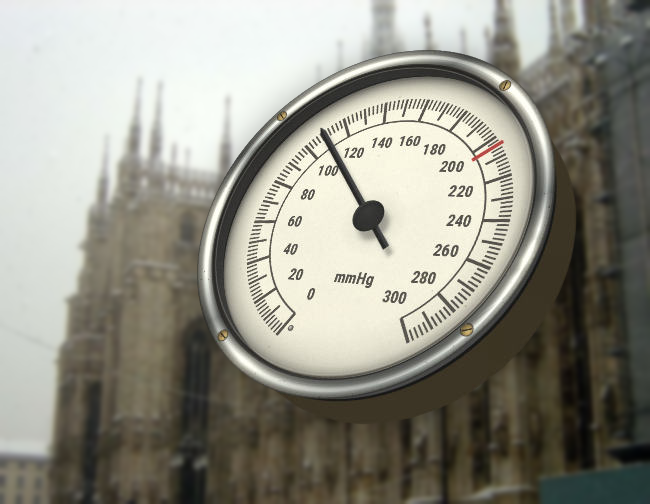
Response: value=110 unit=mmHg
